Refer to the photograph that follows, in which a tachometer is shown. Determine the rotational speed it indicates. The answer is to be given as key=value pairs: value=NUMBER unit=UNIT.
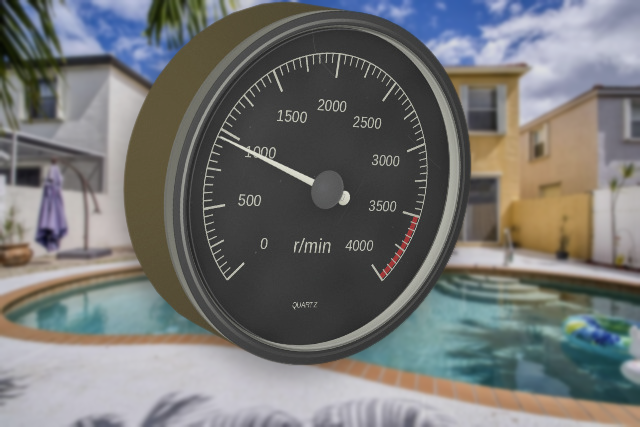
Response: value=950 unit=rpm
